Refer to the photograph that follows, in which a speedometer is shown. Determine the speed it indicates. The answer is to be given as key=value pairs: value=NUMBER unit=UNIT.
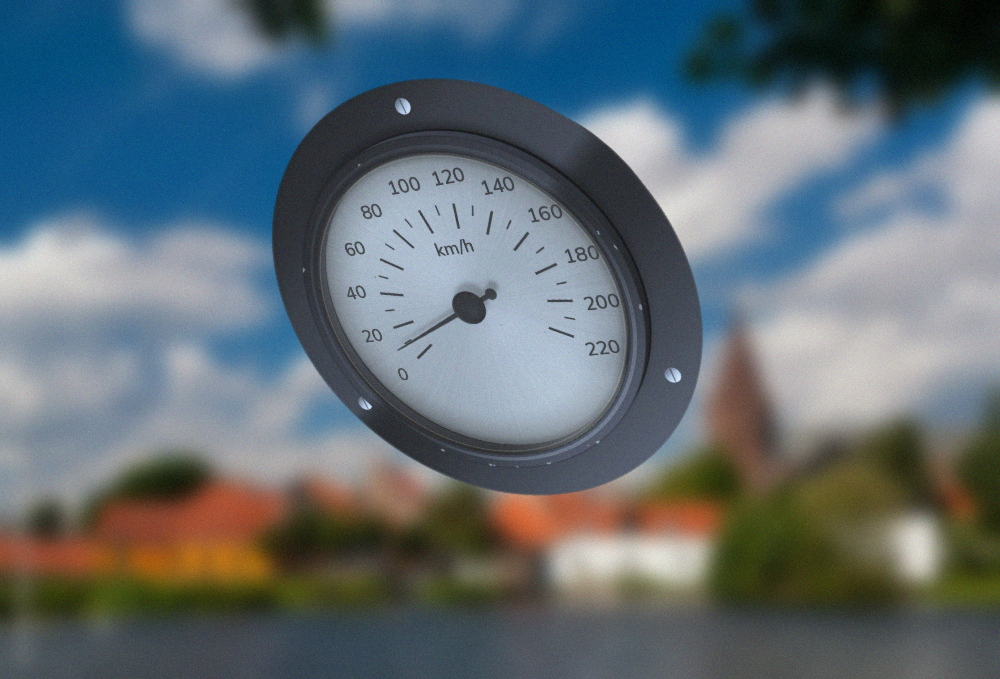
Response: value=10 unit=km/h
